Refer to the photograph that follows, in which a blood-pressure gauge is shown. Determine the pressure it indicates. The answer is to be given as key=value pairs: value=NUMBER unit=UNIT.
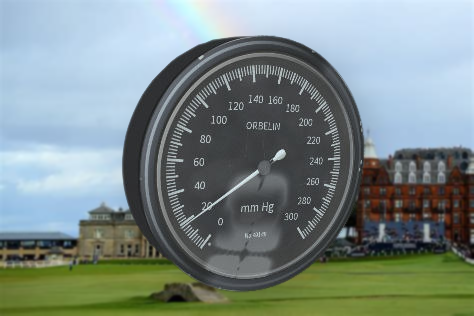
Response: value=20 unit=mmHg
